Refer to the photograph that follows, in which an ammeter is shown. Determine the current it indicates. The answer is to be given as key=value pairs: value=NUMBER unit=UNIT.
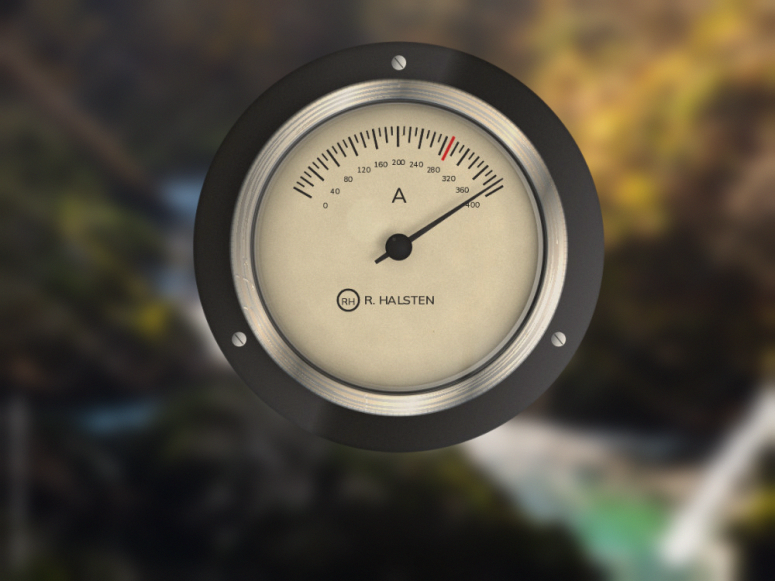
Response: value=390 unit=A
